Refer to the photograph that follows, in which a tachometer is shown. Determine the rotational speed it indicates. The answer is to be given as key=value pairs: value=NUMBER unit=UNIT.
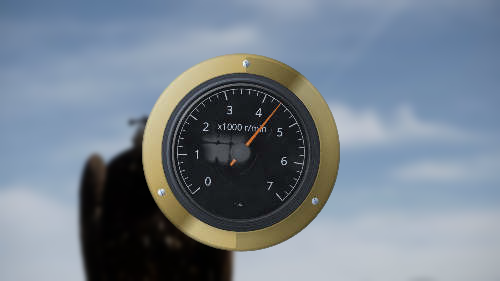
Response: value=4400 unit=rpm
